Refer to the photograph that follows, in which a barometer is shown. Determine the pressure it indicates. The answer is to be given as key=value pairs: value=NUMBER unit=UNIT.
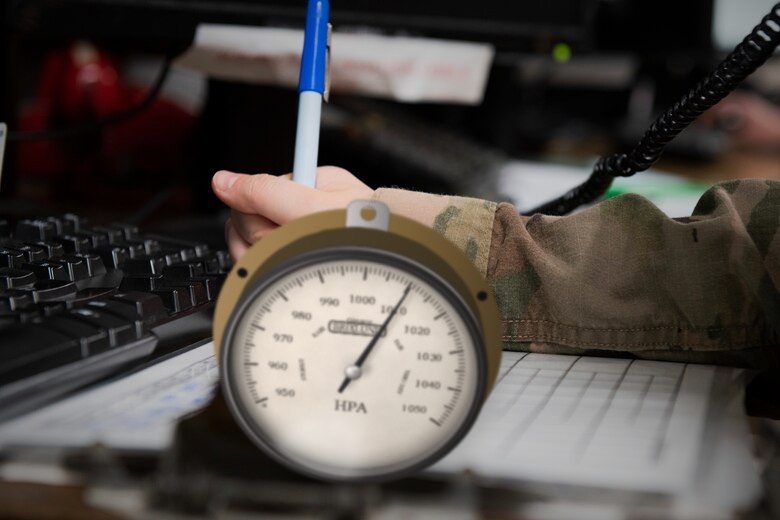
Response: value=1010 unit=hPa
